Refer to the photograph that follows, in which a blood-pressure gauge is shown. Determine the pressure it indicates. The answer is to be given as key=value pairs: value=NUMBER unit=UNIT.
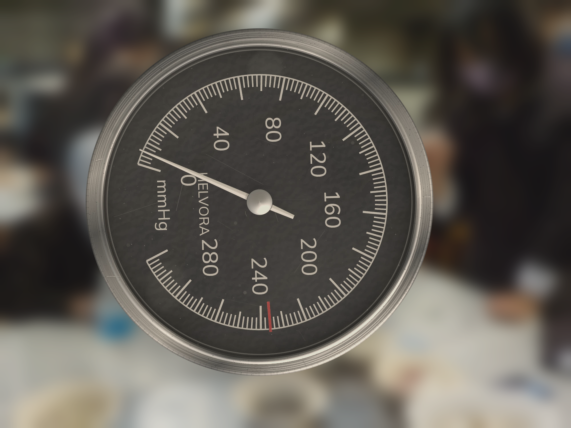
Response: value=6 unit=mmHg
